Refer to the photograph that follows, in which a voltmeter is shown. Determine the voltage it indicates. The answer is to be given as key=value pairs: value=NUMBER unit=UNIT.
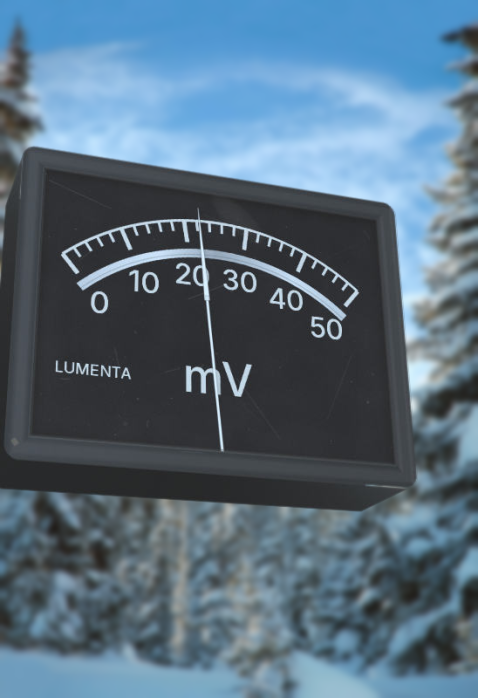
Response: value=22 unit=mV
